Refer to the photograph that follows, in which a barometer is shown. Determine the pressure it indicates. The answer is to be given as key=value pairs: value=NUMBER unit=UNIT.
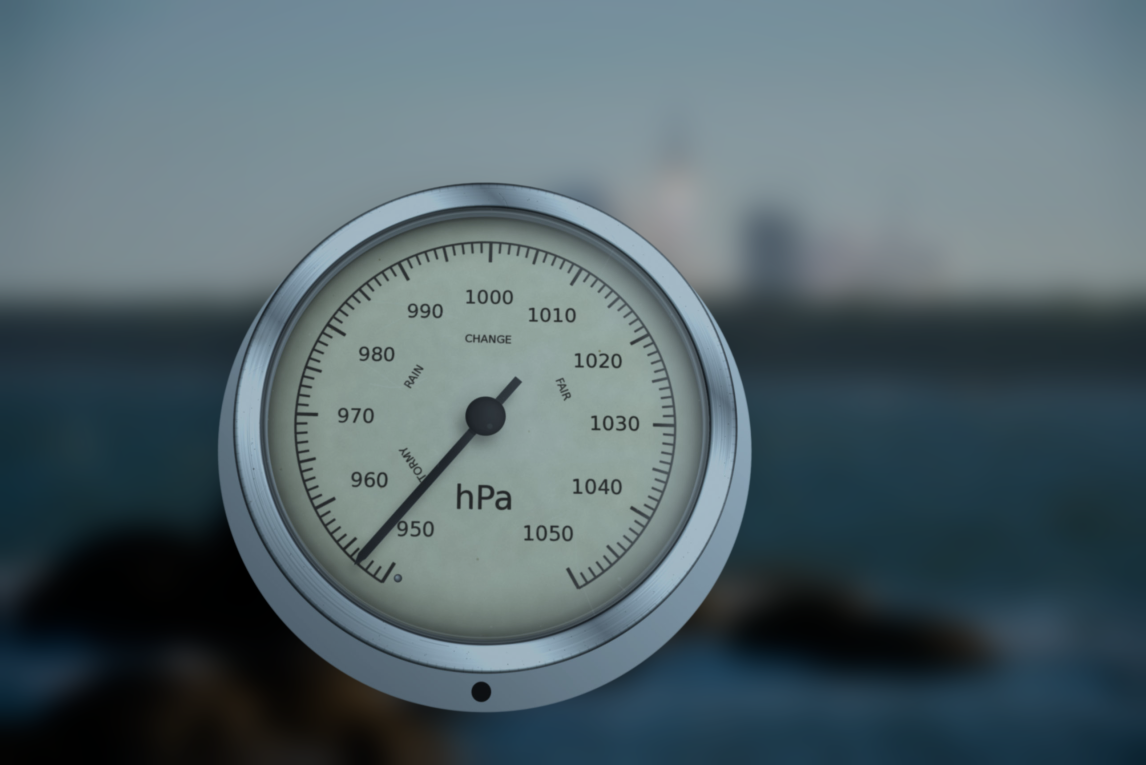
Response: value=953 unit=hPa
